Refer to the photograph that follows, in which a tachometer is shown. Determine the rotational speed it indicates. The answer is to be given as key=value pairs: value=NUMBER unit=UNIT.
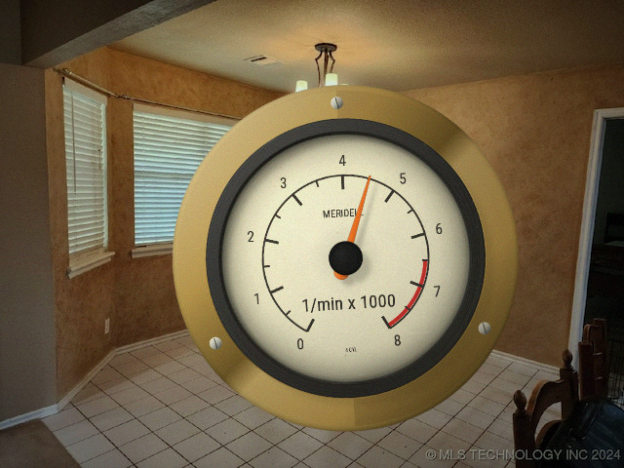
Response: value=4500 unit=rpm
